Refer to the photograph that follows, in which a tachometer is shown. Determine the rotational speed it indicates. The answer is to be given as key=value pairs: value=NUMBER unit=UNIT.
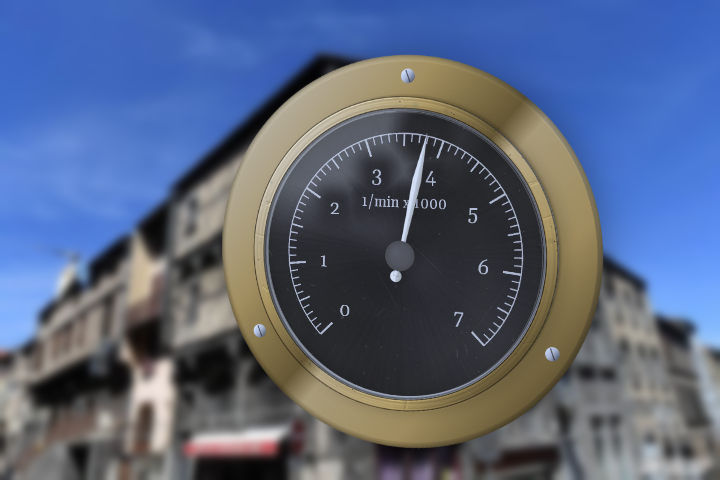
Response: value=3800 unit=rpm
